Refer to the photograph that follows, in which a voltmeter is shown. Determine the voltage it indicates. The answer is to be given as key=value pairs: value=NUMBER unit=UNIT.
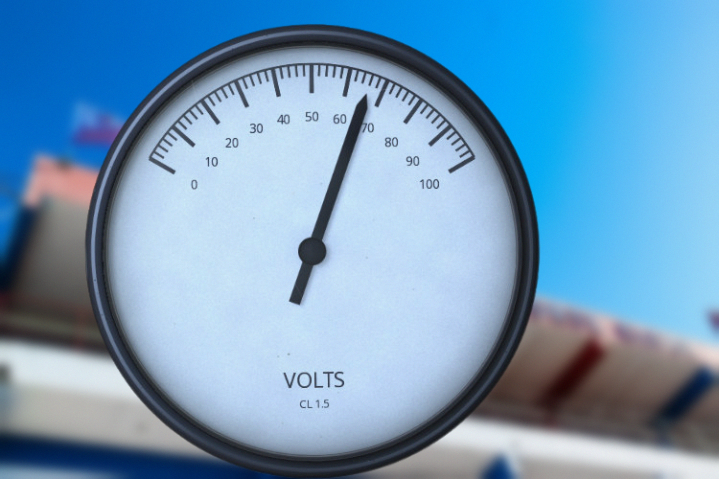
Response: value=66 unit=V
